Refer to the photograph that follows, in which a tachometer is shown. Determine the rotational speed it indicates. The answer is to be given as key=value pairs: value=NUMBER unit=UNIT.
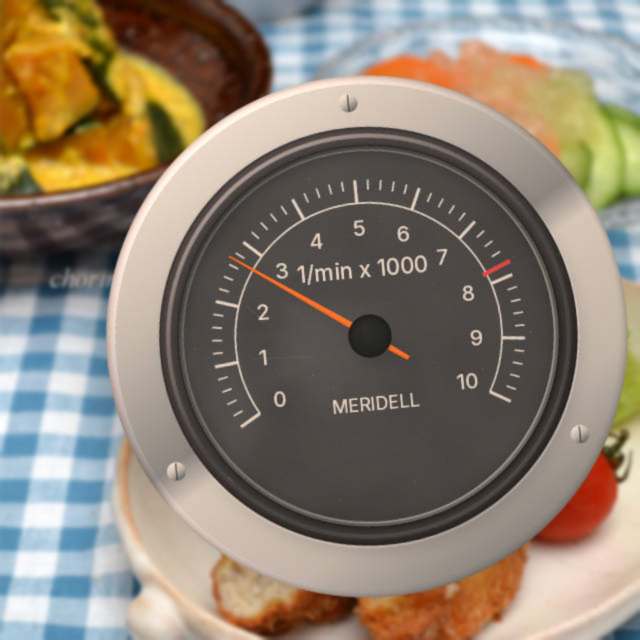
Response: value=2700 unit=rpm
